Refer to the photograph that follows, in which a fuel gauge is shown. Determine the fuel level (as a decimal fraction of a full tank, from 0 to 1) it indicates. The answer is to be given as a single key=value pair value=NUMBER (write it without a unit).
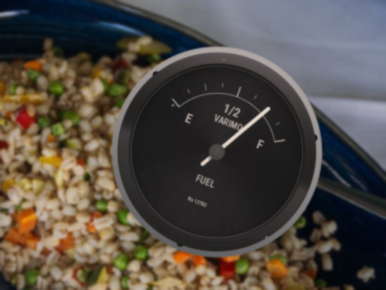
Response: value=0.75
